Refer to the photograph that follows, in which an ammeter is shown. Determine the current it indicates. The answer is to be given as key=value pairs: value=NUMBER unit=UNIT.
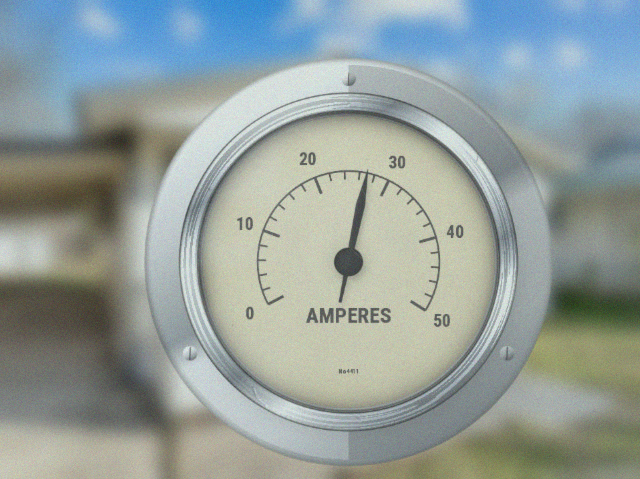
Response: value=27 unit=A
